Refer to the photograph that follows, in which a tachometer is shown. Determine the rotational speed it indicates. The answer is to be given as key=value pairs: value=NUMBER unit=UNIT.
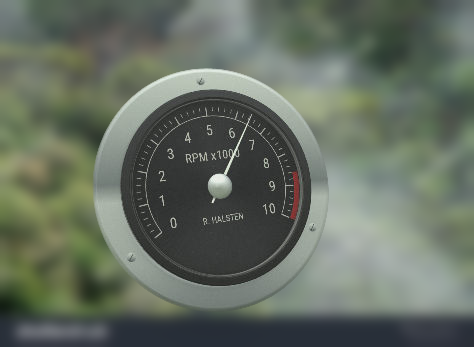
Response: value=6400 unit=rpm
